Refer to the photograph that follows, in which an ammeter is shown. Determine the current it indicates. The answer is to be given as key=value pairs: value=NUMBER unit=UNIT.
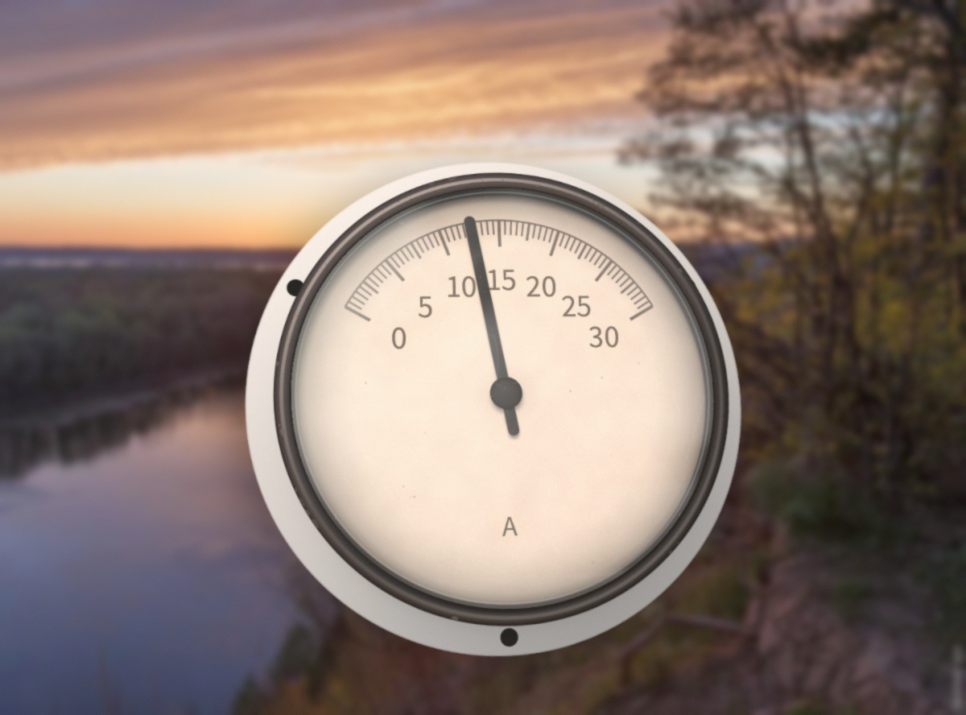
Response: value=12.5 unit=A
